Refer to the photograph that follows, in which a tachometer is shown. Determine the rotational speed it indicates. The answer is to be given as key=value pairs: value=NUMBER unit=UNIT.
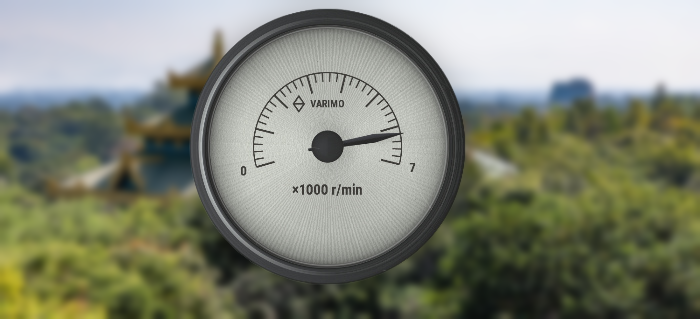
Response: value=6200 unit=rpm
